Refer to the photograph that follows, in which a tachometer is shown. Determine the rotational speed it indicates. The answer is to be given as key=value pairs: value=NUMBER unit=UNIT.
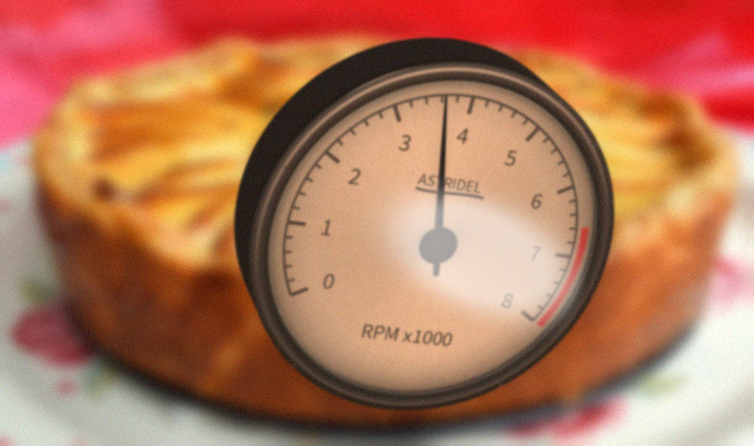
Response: value=3600 unit=rpm
